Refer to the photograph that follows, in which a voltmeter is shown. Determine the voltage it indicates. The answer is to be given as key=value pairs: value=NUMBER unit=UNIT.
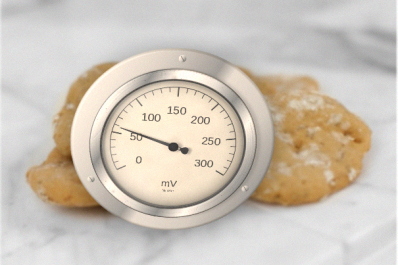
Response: value=60 unit=mV
